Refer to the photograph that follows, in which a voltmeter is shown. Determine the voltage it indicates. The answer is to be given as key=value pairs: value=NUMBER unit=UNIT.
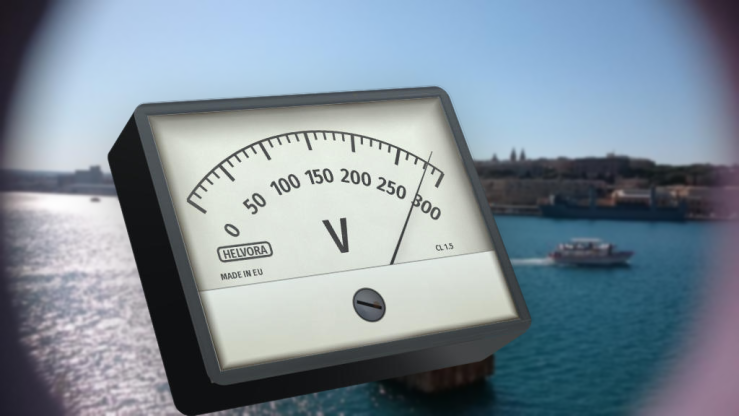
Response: value=280 unit=V
